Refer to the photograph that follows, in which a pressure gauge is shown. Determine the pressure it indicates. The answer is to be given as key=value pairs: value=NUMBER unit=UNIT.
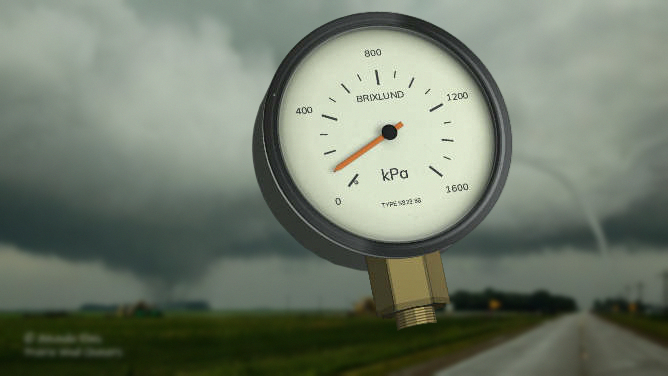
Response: value=100 unit=kPa
